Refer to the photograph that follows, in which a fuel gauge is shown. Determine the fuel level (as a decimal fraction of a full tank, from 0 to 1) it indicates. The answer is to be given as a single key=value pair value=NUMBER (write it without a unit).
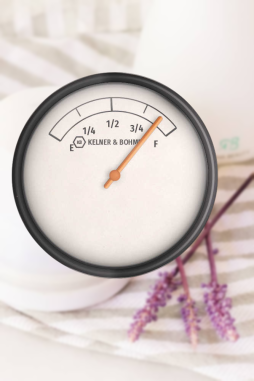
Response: value=0.875
